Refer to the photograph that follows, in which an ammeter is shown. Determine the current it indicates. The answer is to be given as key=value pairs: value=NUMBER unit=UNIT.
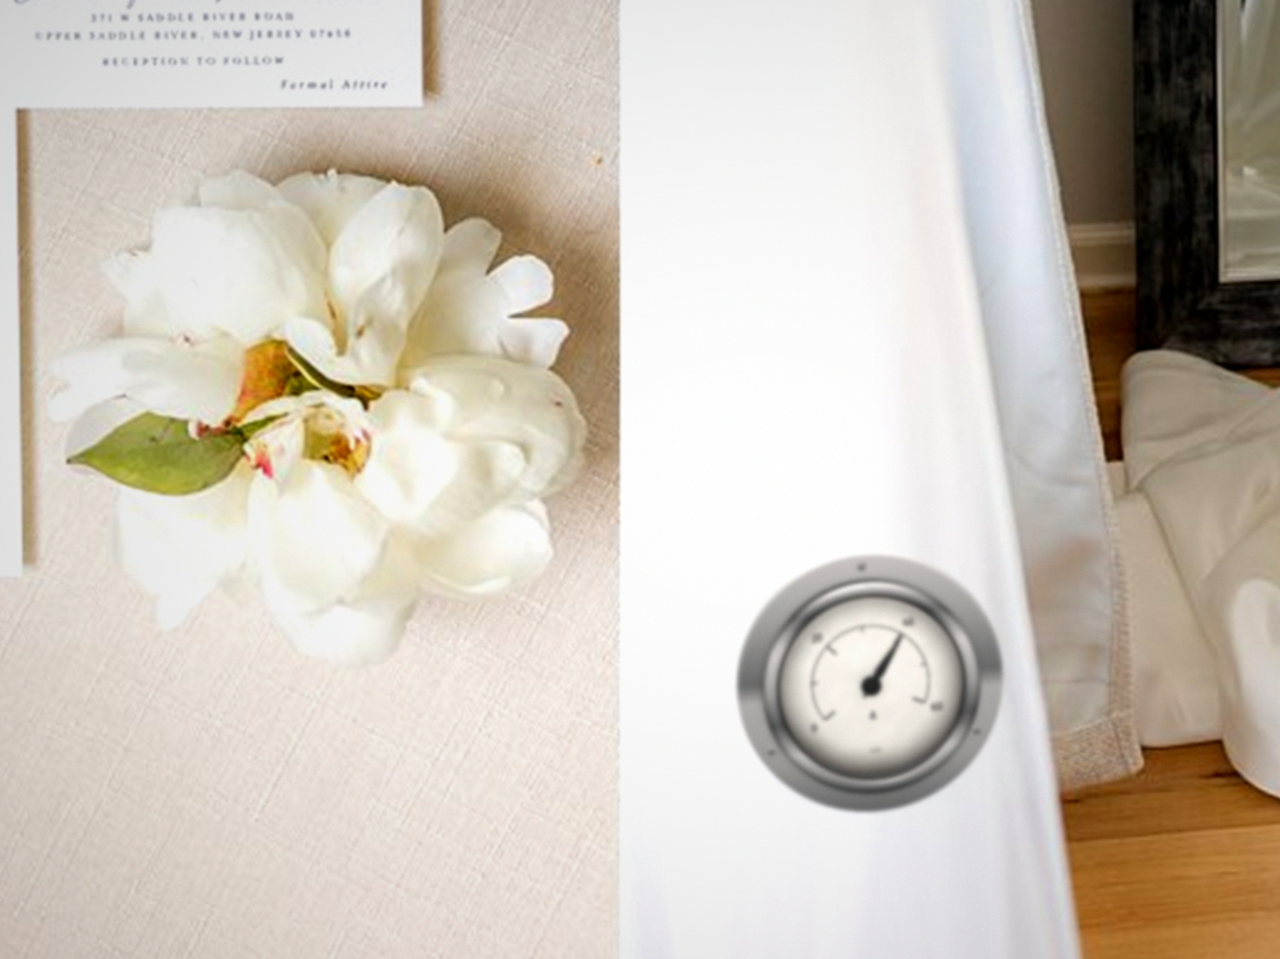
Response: value=40 unit=A
